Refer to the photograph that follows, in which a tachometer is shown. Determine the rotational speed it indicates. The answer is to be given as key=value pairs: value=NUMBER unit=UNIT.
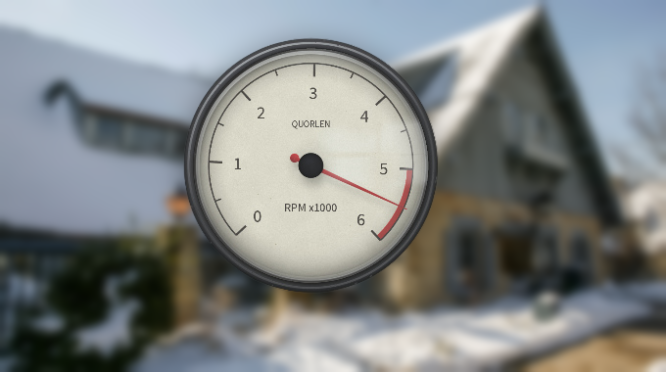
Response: value=5500 unit=rpm
